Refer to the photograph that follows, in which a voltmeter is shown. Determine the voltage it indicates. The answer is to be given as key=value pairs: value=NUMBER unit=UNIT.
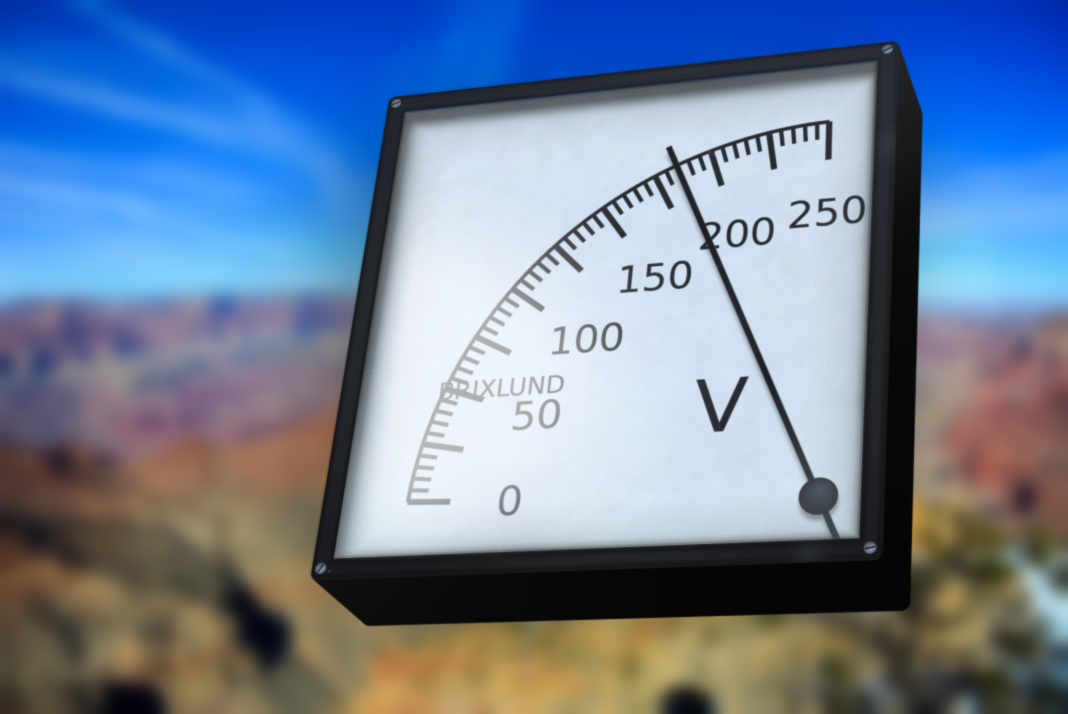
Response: value=185 unit=V
